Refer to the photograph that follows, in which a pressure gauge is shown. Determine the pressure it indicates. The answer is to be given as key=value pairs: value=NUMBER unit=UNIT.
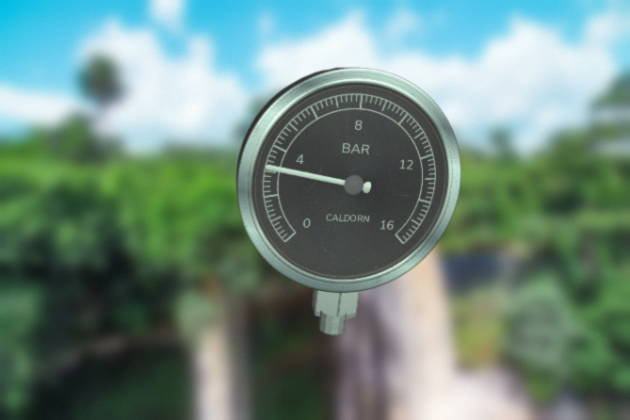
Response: value=3.2 unit=bar
